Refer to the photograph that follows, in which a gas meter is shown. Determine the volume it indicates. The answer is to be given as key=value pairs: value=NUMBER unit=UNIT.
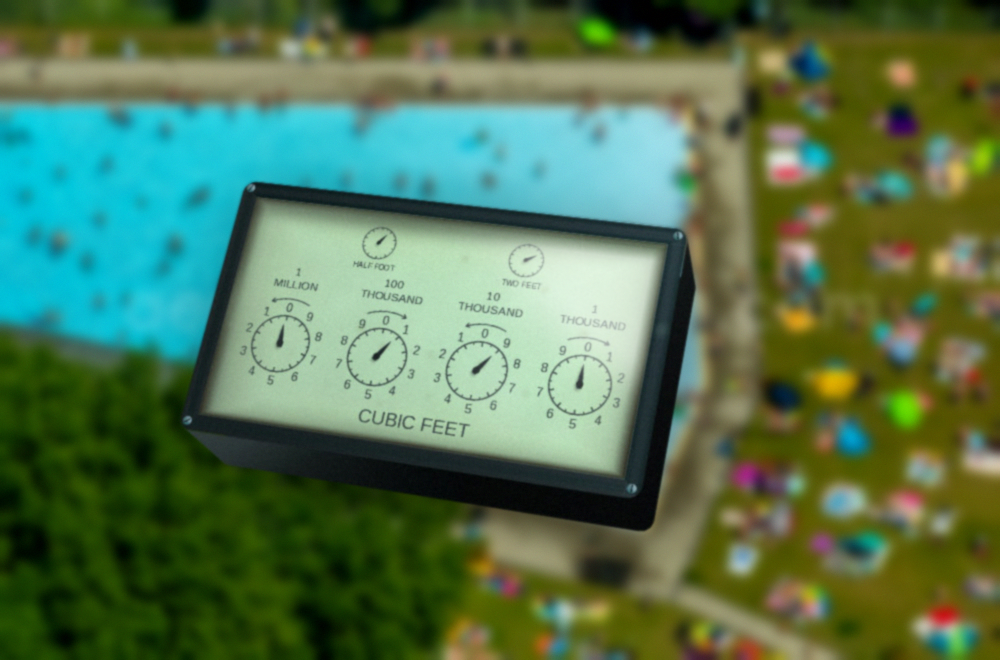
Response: value=9000 unit=ft³
